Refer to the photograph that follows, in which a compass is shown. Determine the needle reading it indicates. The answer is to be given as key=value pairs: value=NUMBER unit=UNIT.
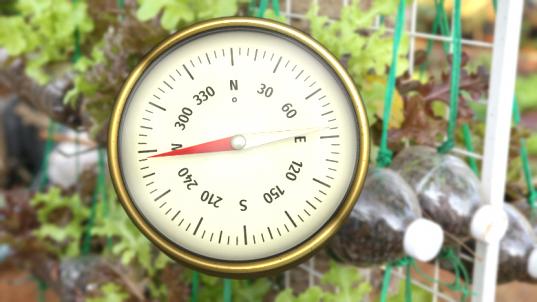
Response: value=265 unit=°
